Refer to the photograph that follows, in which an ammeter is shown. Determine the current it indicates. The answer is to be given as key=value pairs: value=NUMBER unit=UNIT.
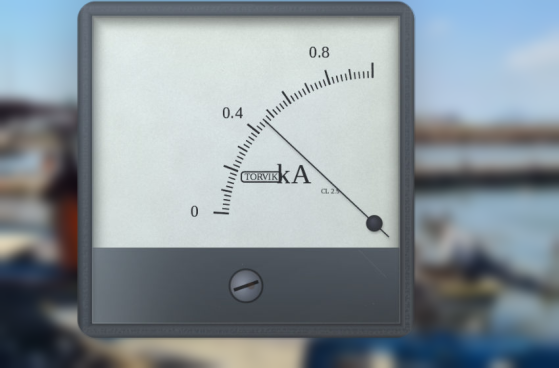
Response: value=0.46 unit=kA
